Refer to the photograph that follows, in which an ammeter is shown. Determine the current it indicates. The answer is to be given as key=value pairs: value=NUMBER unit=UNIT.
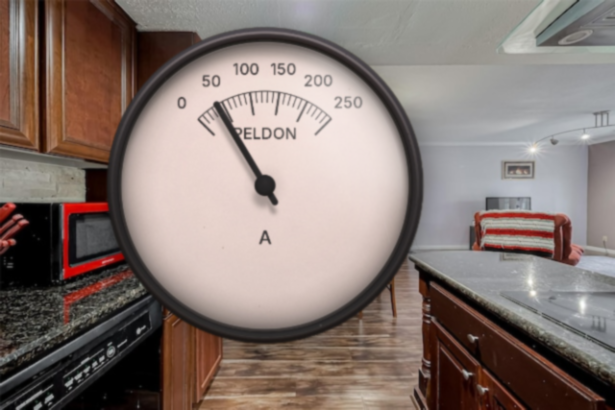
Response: value=40 unit=A
